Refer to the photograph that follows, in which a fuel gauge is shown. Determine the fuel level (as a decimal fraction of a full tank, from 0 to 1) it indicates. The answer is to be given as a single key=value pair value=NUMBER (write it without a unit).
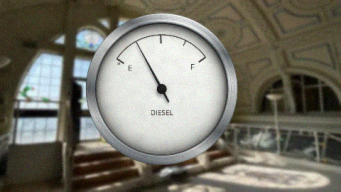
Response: value=0.25
